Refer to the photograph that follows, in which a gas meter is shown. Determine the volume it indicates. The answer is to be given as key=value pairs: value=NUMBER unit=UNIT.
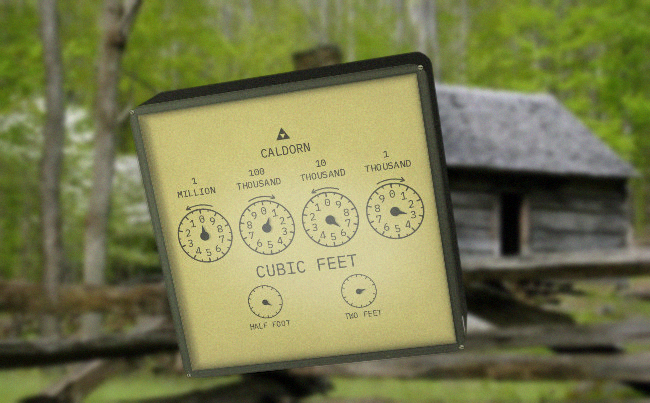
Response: value=6300 unit=ft³
